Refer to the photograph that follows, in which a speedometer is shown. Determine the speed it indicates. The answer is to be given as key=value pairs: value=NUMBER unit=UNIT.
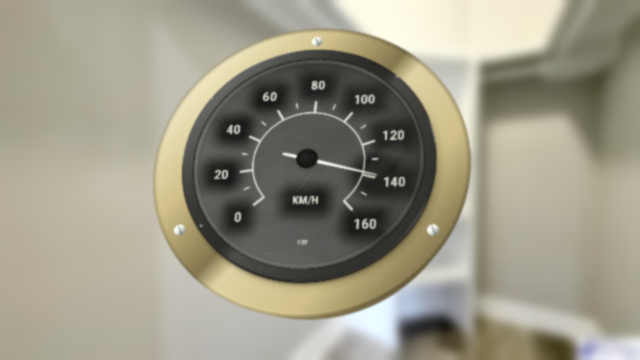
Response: value=140 unit=km/h
